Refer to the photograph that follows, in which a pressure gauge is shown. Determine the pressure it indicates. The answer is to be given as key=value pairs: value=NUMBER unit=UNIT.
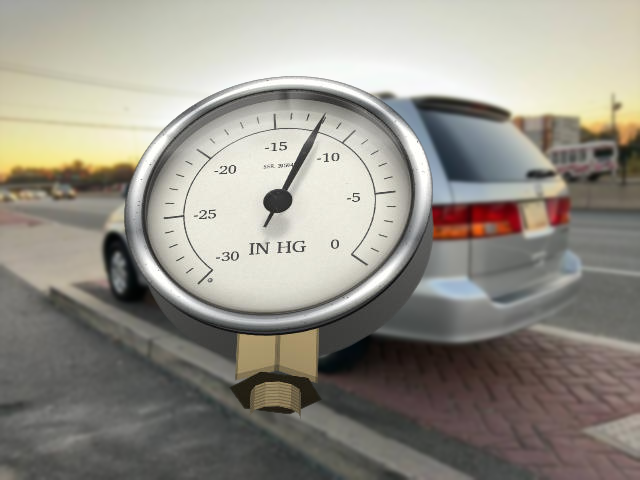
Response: value=-12 unit=inHg
